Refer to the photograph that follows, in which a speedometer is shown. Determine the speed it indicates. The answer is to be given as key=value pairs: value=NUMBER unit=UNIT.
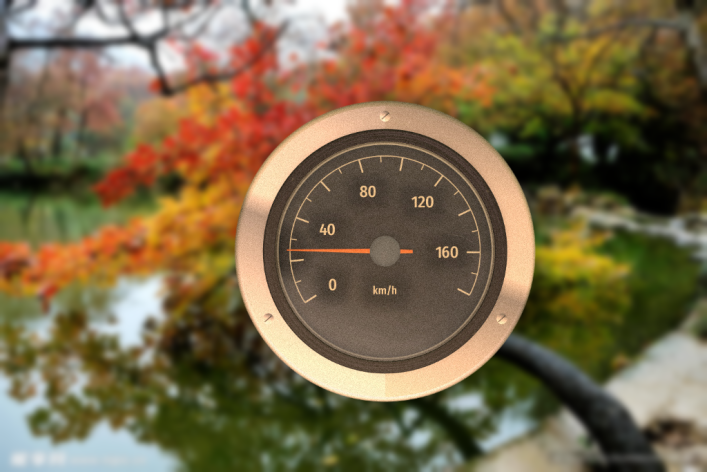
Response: value=25 unit=km/h
